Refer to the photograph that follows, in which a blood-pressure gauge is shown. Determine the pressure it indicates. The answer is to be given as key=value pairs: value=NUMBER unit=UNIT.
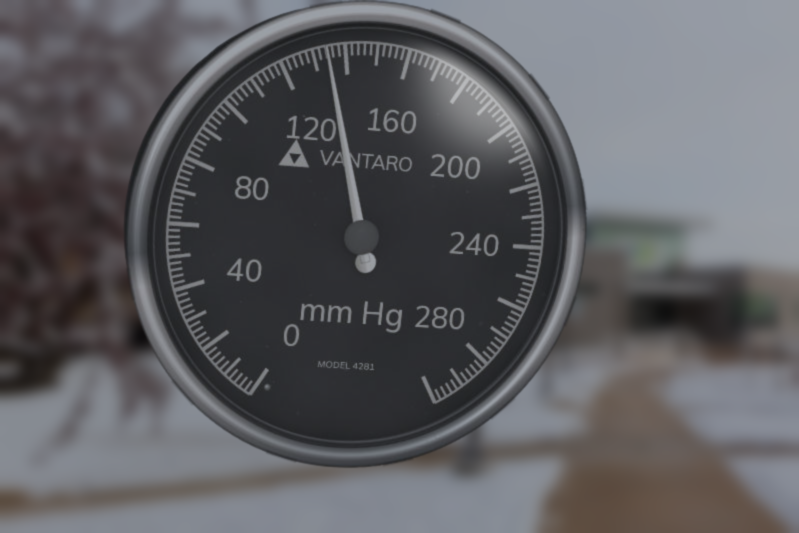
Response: value=134 unit=mmHg
